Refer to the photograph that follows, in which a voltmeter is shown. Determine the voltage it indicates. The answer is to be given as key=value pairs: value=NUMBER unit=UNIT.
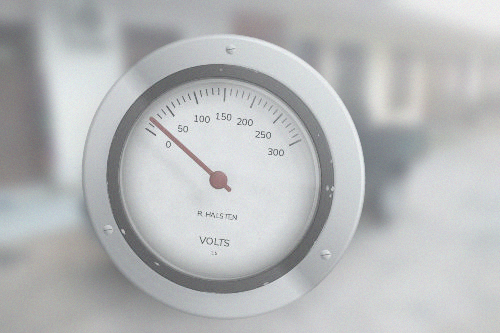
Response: value=20 unit=V
